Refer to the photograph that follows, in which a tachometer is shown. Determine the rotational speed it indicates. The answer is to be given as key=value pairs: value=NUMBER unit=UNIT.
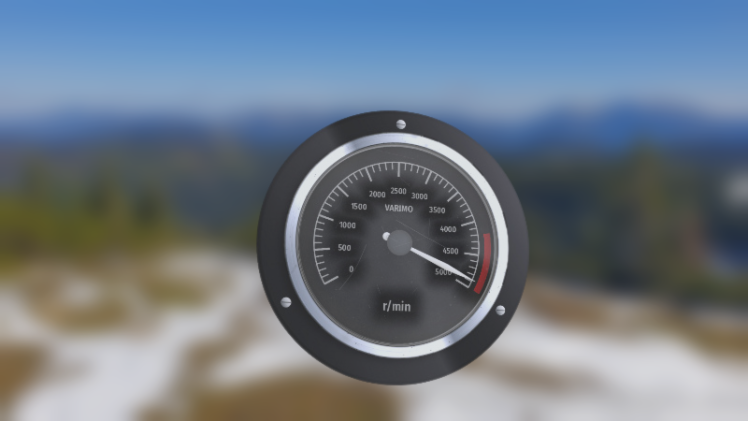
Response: value=4900 unit=rpm
